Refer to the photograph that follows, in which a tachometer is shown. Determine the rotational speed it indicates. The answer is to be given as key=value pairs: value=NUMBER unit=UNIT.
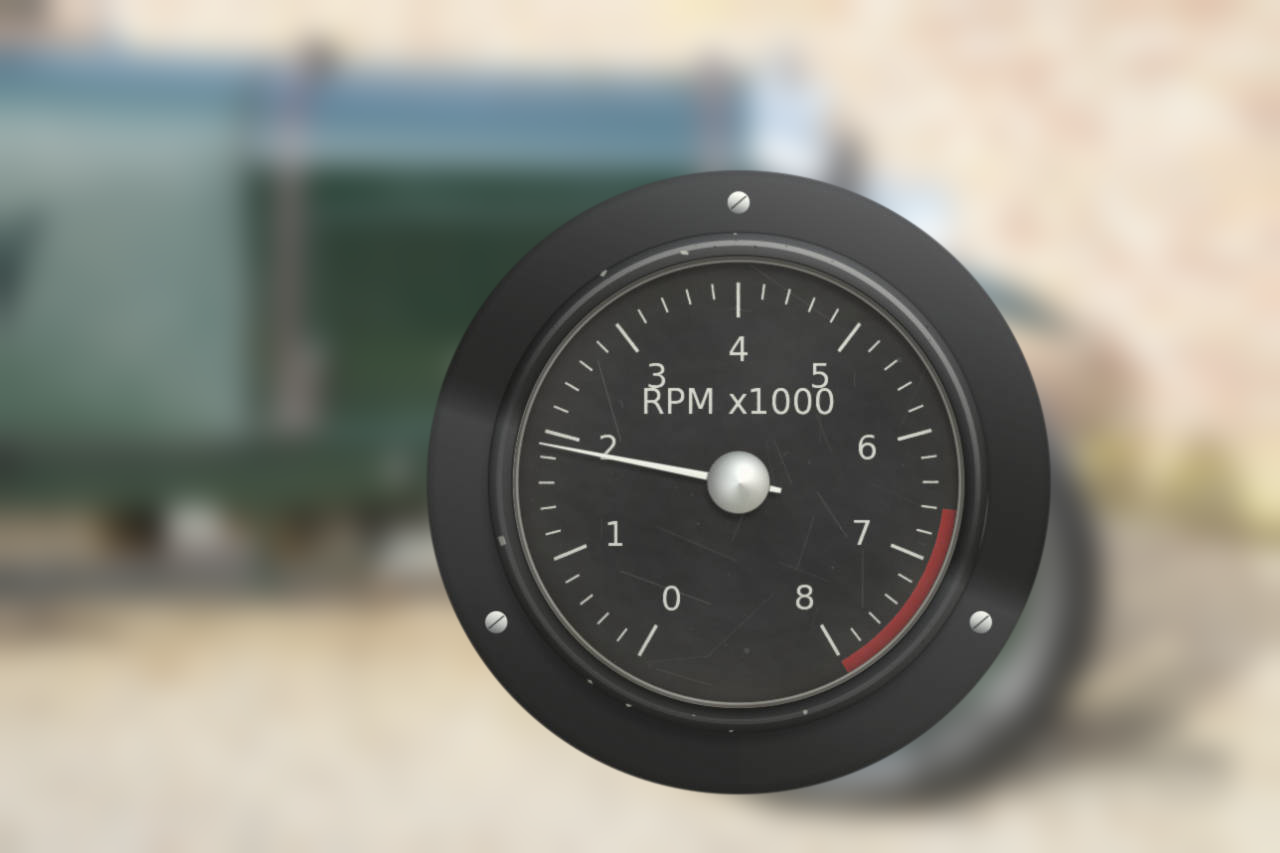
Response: value=1900 unit=rpm
